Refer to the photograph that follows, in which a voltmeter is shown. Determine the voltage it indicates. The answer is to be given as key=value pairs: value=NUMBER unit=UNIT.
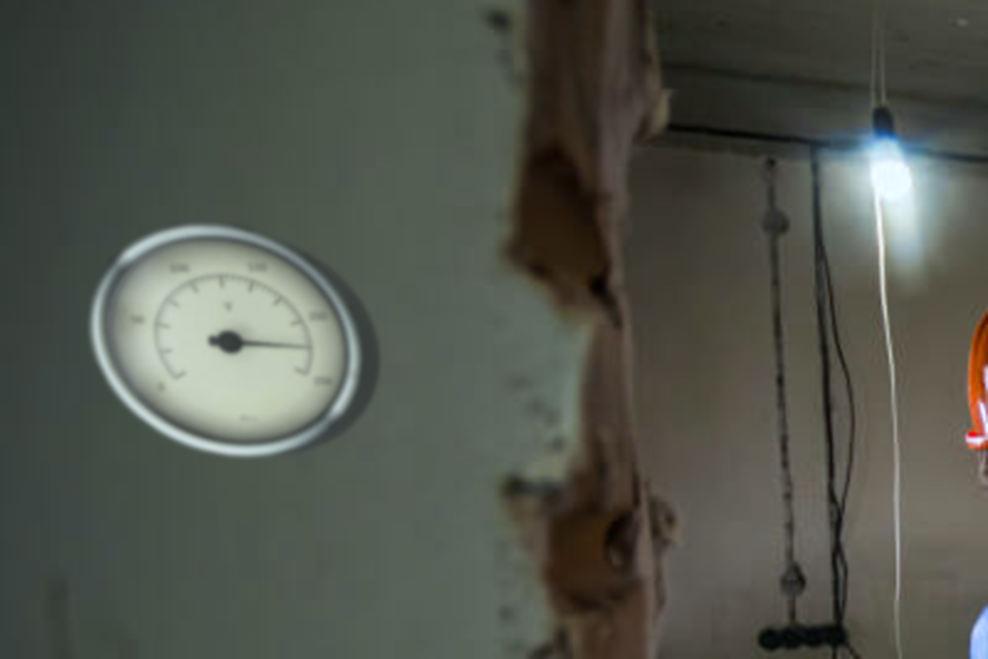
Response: value=225 unit=V
